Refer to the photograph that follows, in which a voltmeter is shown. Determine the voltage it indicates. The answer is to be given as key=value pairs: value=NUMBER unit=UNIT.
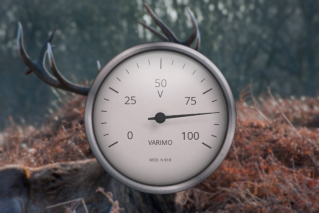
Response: value=85 unit=V
